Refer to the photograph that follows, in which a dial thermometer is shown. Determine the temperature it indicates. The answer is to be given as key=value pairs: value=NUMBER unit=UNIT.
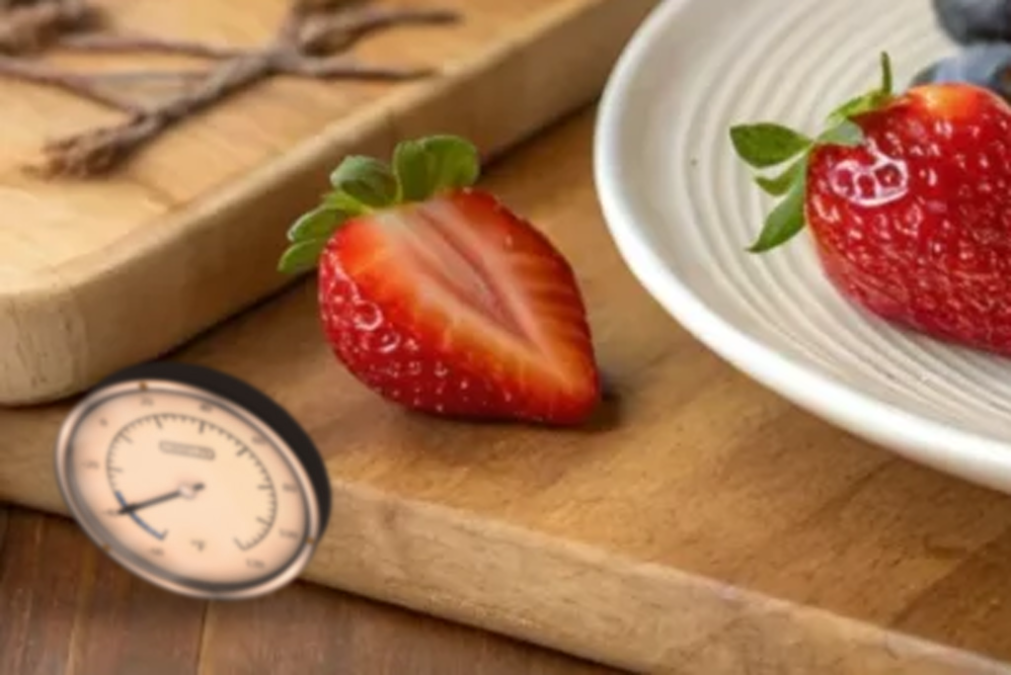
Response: value=-40 unit=°F
